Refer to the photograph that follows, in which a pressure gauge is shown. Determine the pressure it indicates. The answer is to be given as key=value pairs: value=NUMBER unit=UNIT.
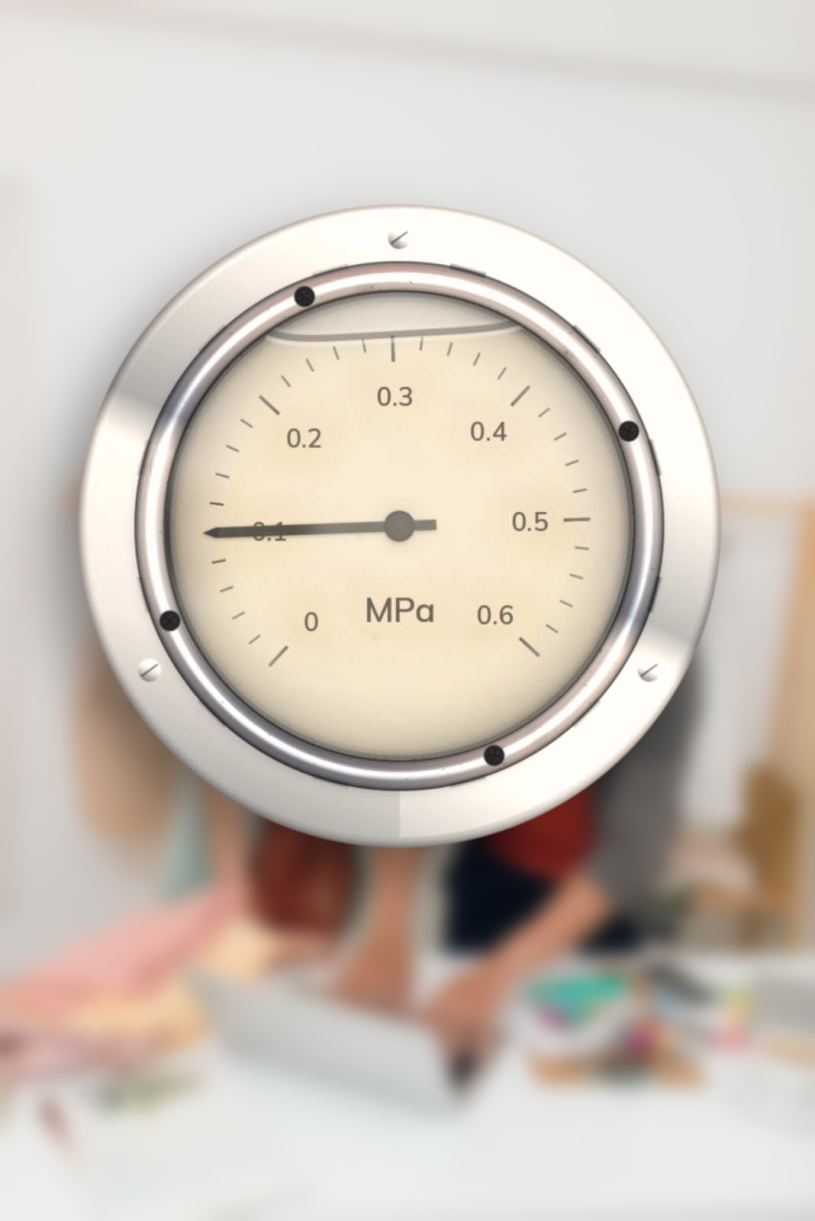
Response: value=0.1 unit=MPa
